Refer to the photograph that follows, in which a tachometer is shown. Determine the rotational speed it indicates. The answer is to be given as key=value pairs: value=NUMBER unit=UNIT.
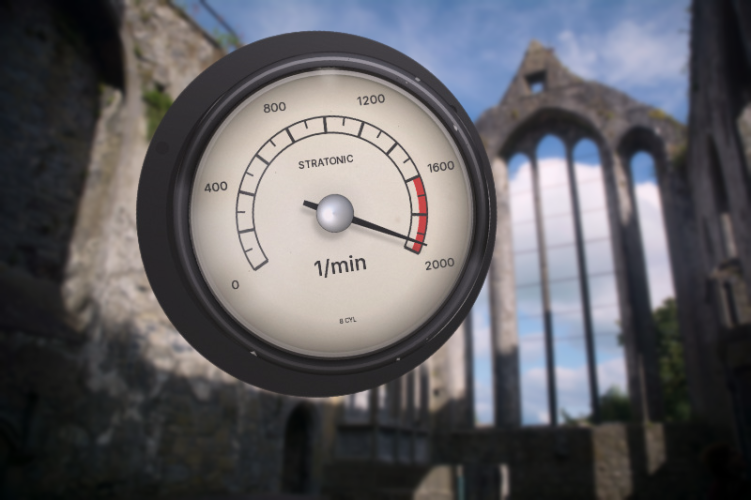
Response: value=1950 unit=rpm
